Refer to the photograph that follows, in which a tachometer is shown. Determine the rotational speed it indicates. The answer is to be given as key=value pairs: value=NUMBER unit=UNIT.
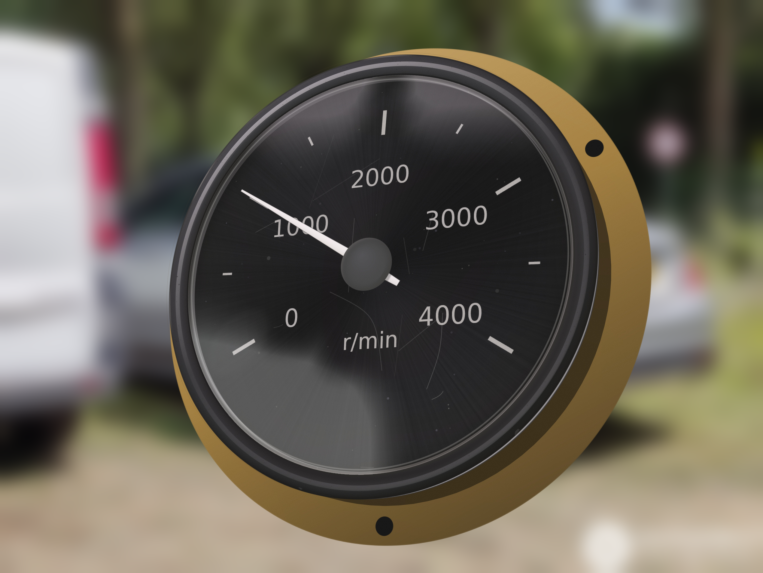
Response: value=1000 unit=rpm
